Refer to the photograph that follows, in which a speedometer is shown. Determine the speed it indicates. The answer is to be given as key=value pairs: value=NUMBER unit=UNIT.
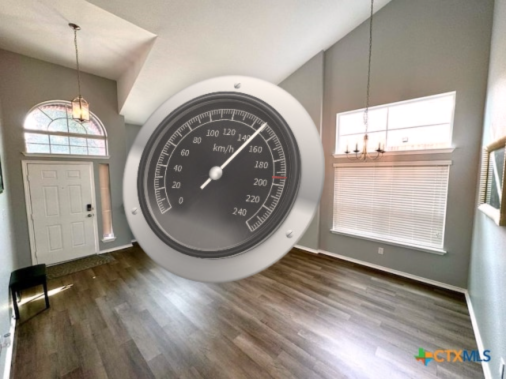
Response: value=150 unit=km/h
